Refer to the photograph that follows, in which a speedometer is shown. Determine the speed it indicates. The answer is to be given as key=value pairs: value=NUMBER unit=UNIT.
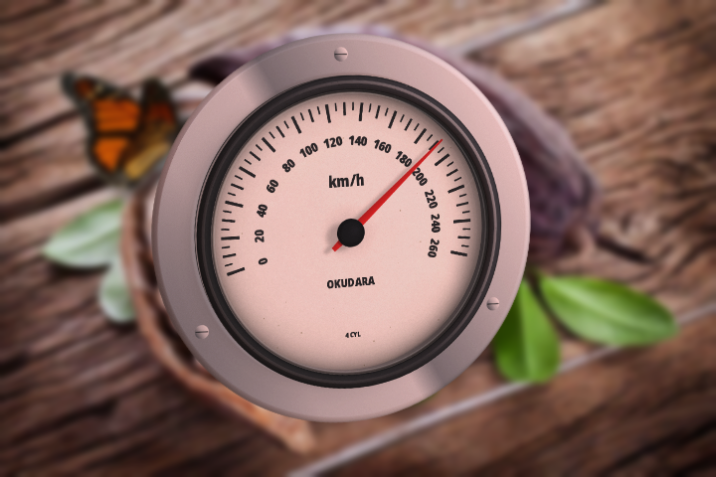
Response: value=190 unit=km/h
